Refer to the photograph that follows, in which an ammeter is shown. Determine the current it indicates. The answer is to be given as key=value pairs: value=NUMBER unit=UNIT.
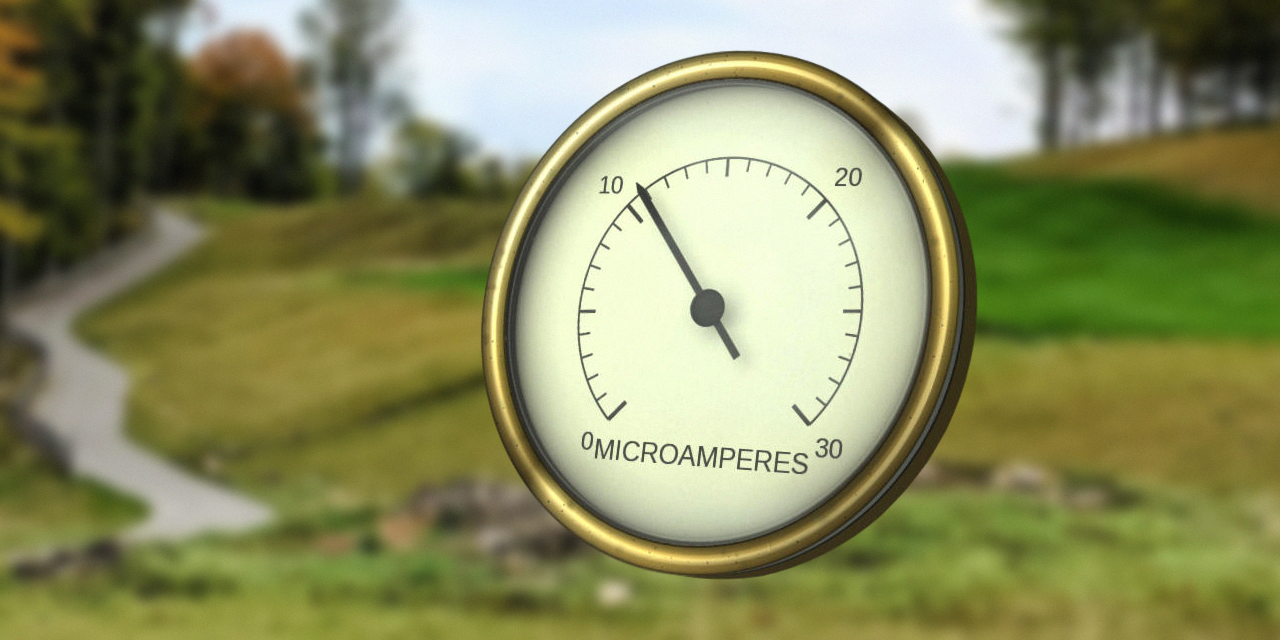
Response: value=11 unit=µA
